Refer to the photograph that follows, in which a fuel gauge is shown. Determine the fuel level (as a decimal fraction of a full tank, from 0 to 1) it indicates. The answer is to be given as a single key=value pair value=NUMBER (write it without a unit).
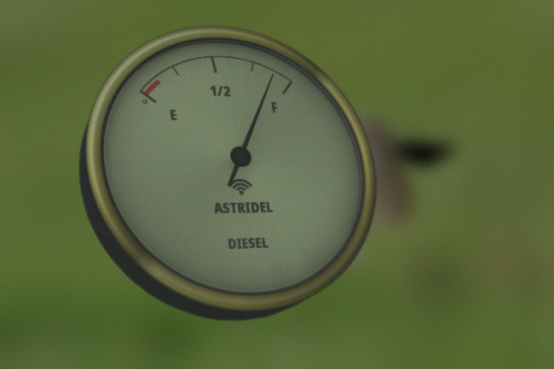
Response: value=0.875
